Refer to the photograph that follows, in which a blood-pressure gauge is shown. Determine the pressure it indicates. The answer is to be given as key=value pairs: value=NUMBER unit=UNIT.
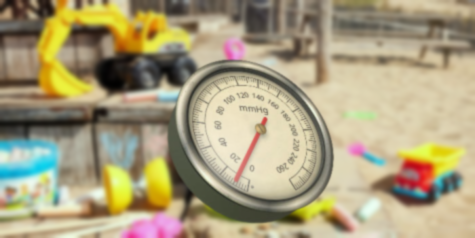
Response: value=10 unit=mmHg
